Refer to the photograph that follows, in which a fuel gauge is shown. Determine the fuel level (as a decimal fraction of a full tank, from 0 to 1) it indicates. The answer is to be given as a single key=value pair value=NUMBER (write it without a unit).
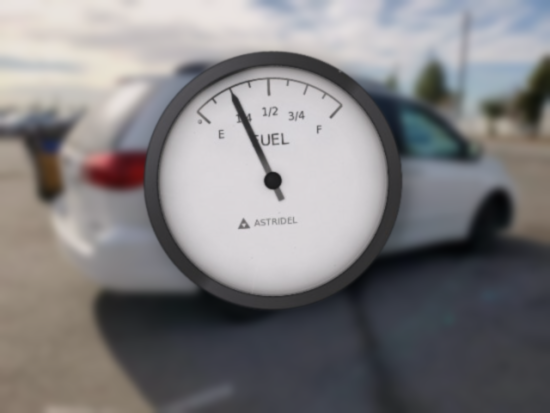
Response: value=0.25
